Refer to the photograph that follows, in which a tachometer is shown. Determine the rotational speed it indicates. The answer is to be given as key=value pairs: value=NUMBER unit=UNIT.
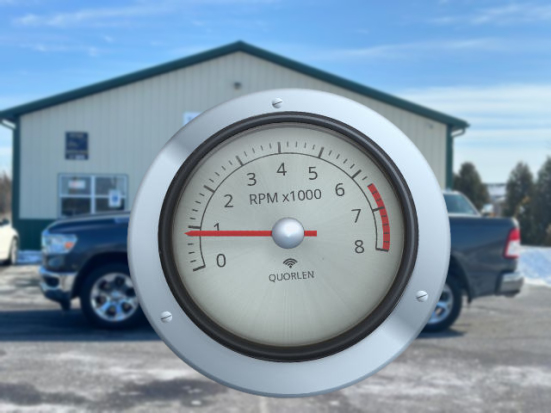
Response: value=800 unit=rpm
